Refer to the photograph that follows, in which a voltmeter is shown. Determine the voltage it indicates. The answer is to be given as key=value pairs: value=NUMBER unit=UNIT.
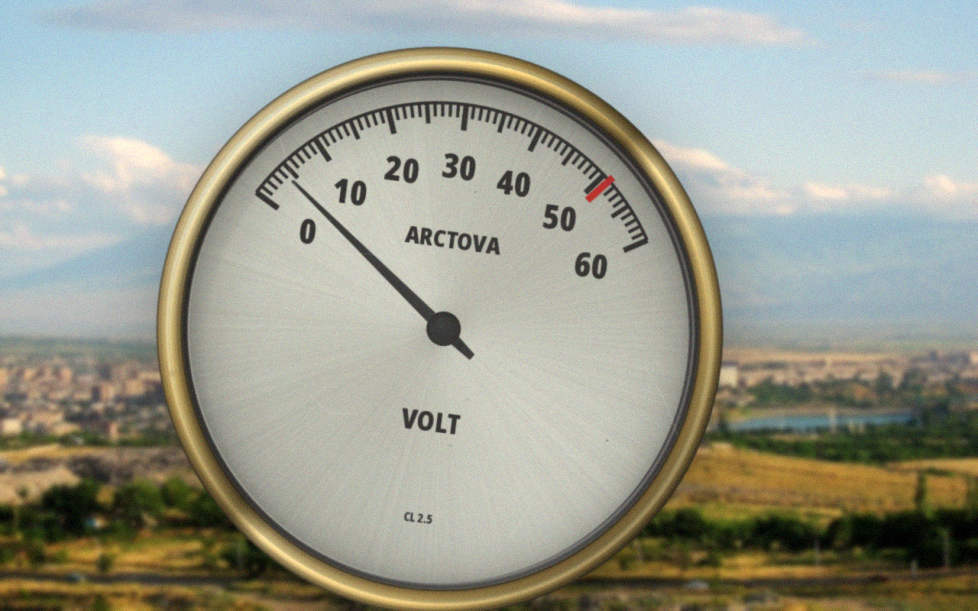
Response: value=4 unit=V
